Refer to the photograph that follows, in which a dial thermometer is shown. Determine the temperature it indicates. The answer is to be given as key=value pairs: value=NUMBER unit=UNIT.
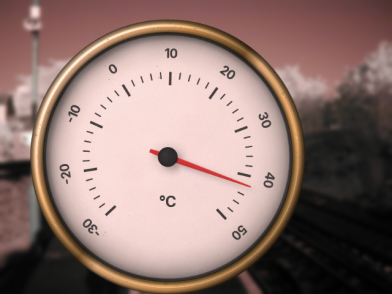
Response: value=42 unit=°C
